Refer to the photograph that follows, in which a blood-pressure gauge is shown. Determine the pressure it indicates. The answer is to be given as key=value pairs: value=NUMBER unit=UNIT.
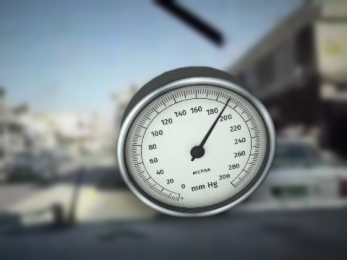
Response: value=190 unit=mmHg
